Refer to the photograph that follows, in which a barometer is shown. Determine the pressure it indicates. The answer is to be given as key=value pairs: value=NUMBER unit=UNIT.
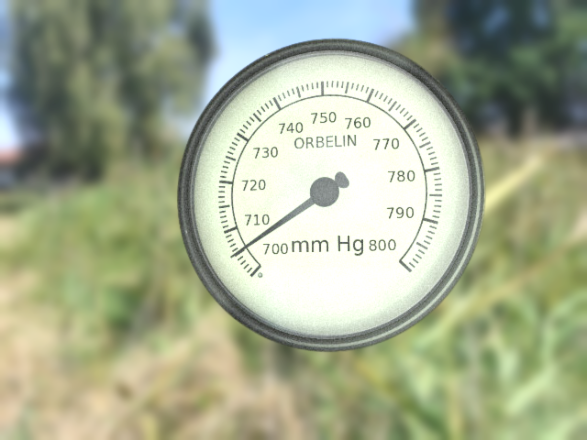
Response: value=705 unit=mmHg
